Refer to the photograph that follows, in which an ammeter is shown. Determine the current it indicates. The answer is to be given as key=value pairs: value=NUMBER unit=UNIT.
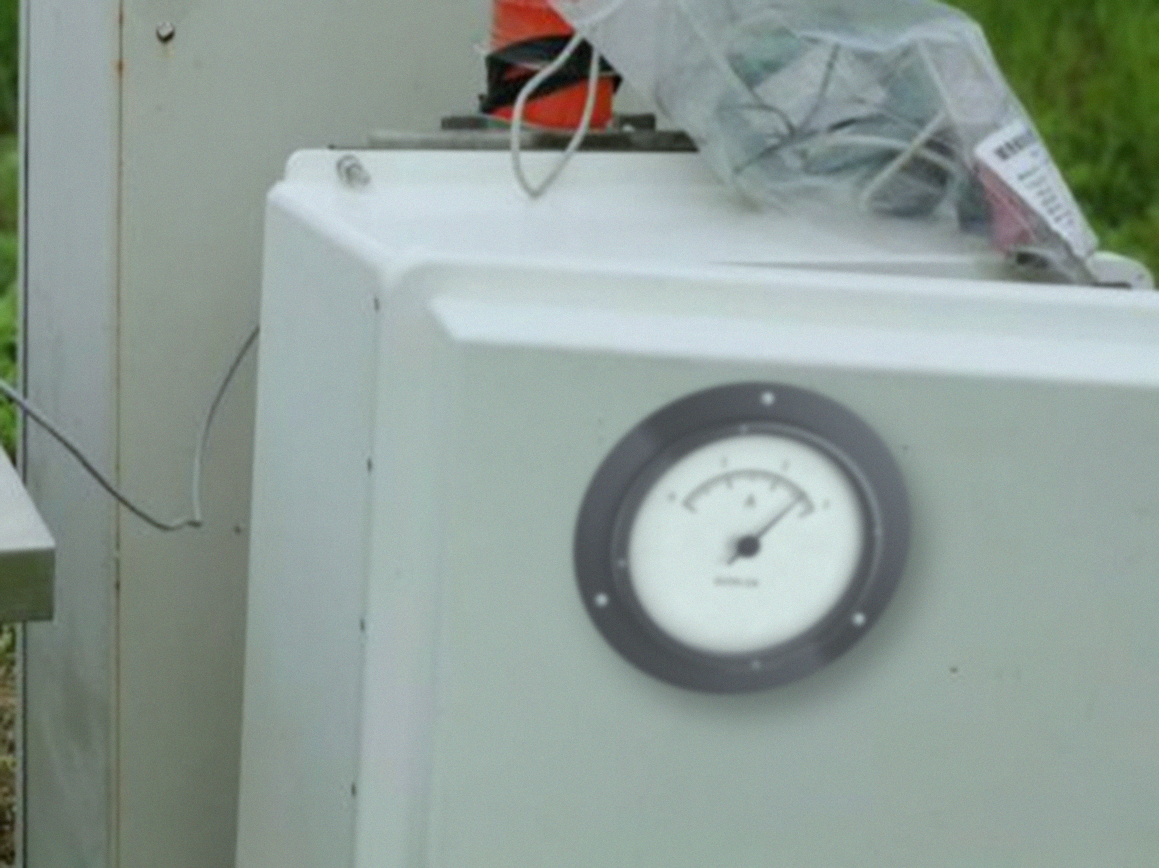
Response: value=2.5 unit=A
